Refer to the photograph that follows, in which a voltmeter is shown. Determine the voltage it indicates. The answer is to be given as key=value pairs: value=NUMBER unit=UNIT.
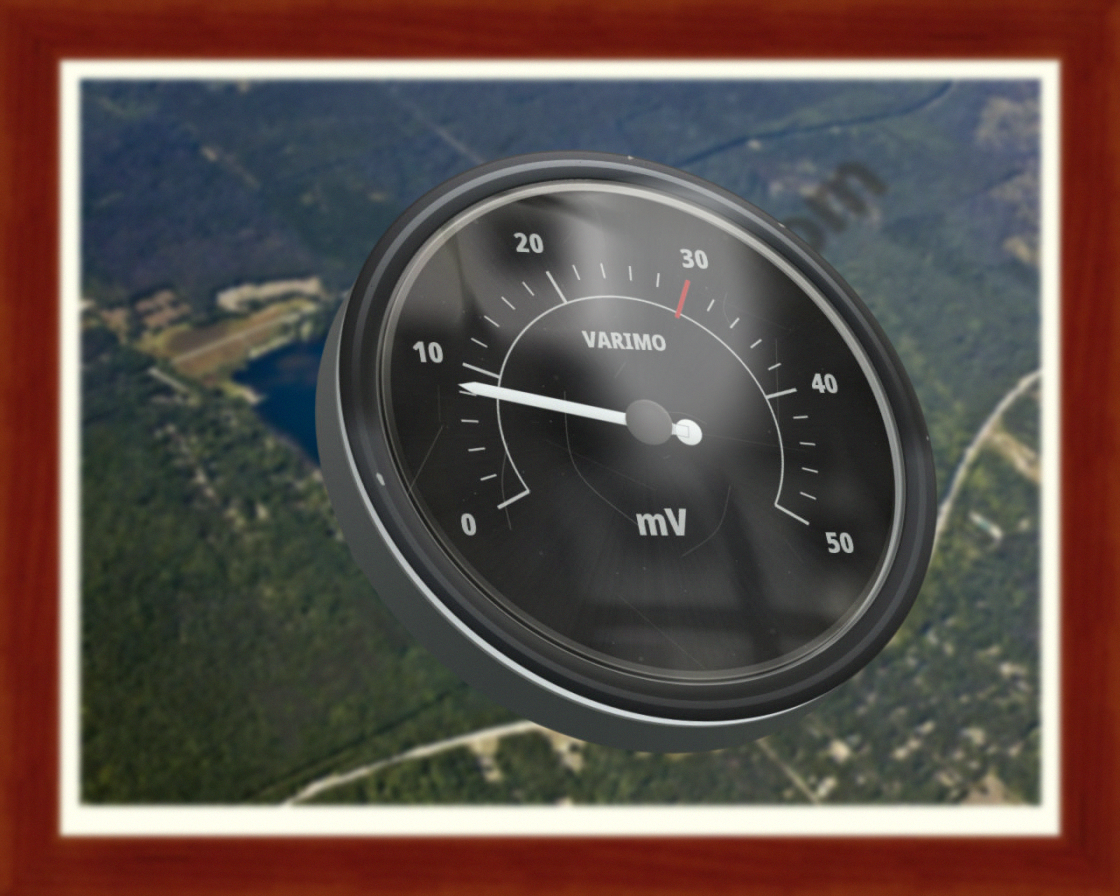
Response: value=8 unit=mV
